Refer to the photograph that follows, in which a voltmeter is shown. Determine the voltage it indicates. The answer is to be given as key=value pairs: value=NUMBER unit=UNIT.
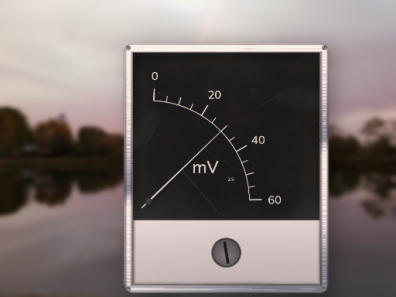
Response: value=30 unit=mV
